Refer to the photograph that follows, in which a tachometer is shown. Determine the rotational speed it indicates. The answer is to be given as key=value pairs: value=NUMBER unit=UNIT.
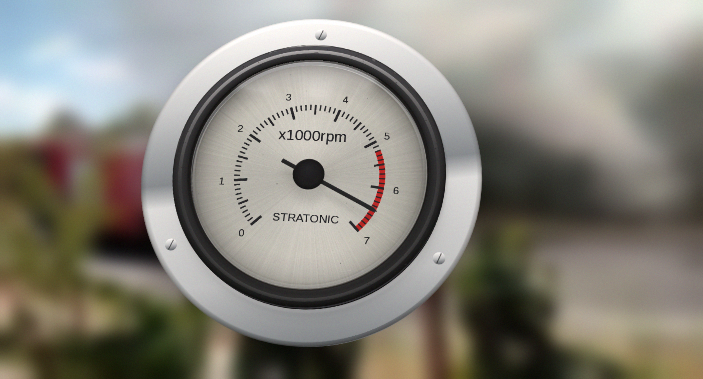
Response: value=6500 unit=rpm
